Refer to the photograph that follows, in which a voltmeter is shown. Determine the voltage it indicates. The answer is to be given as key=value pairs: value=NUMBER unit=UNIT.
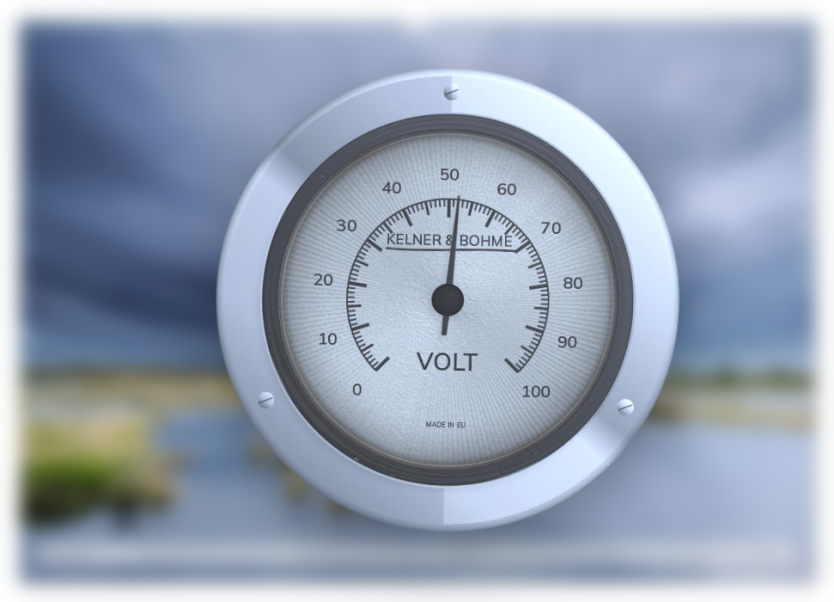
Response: value=52 unit=V
